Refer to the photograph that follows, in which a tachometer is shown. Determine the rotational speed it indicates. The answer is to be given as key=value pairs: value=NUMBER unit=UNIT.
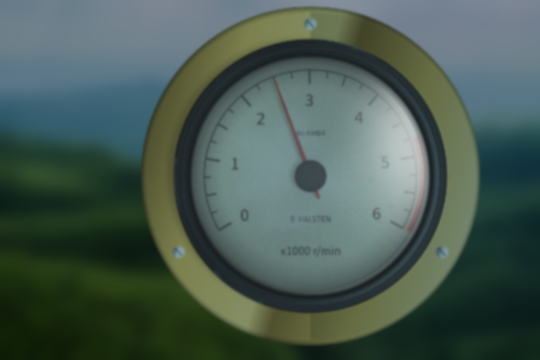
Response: value=2500 unit=rpm
